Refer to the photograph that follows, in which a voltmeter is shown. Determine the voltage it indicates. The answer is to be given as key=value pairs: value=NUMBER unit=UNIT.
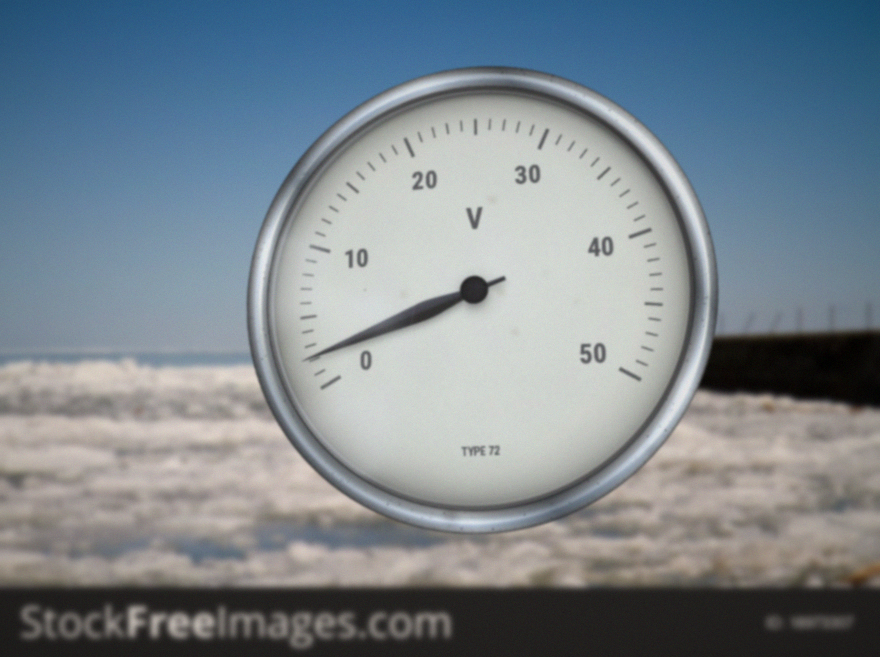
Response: value=2 unit=V
